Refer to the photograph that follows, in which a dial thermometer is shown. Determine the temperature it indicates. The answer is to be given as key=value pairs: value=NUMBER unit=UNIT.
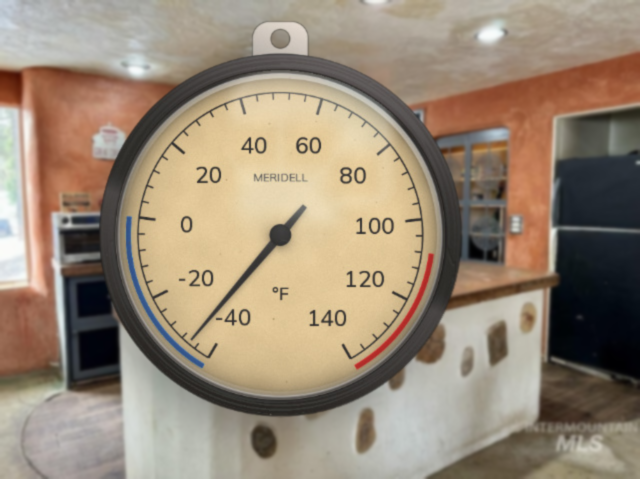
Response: value=-34 unit=°F
